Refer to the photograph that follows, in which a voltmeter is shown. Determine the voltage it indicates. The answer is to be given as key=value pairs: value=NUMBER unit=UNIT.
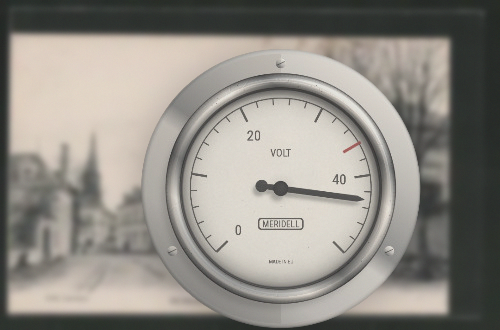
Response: value=43 unit=V
